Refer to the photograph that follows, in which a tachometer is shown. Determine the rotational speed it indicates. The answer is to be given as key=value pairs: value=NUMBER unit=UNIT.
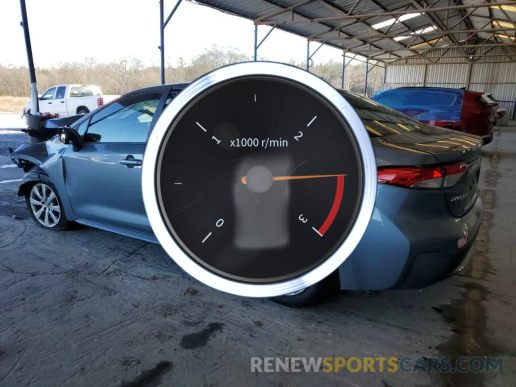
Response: value=2500 unit=rpm
